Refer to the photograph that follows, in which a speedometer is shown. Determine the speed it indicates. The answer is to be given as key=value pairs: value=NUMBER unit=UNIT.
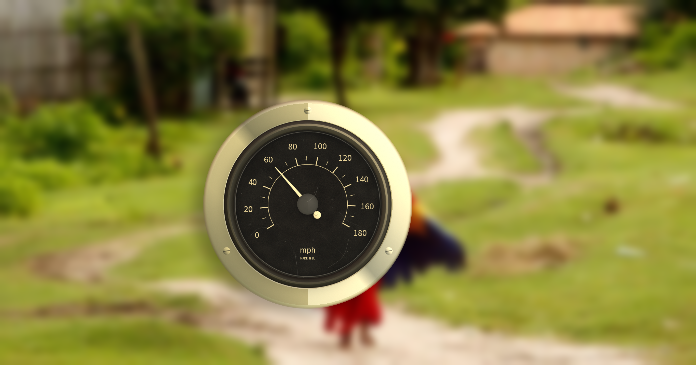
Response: value=60 unit=mph
